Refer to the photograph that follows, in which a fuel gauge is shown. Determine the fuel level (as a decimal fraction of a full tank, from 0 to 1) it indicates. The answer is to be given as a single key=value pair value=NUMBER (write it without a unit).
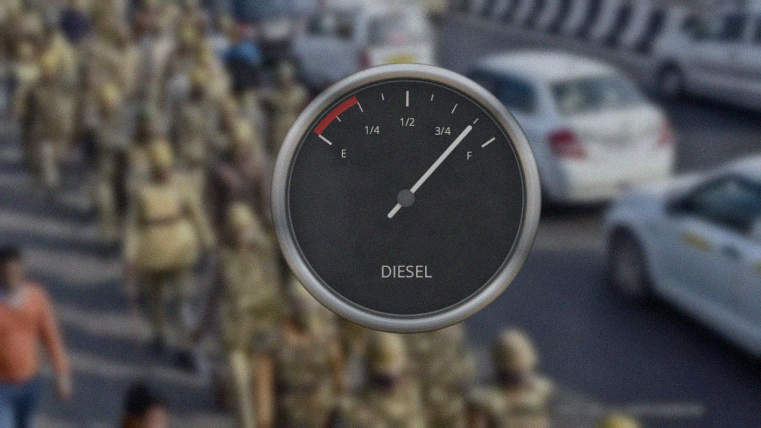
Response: value=0.875
